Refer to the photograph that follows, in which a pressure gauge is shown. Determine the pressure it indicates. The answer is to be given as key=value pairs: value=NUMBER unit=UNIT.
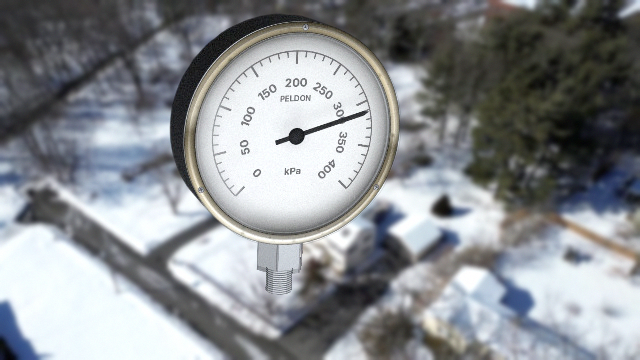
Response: value=310 unit=kPa
